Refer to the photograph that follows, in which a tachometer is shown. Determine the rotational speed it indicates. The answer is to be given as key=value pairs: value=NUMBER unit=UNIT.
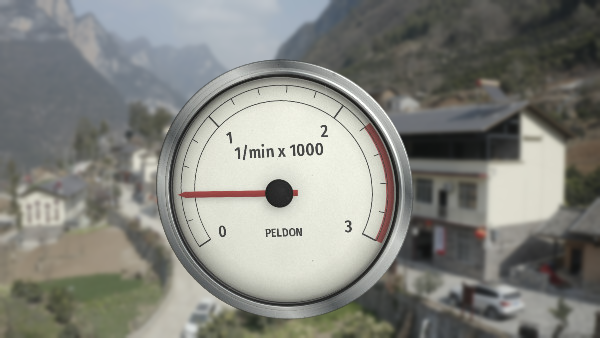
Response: value=400 unit=rpm
